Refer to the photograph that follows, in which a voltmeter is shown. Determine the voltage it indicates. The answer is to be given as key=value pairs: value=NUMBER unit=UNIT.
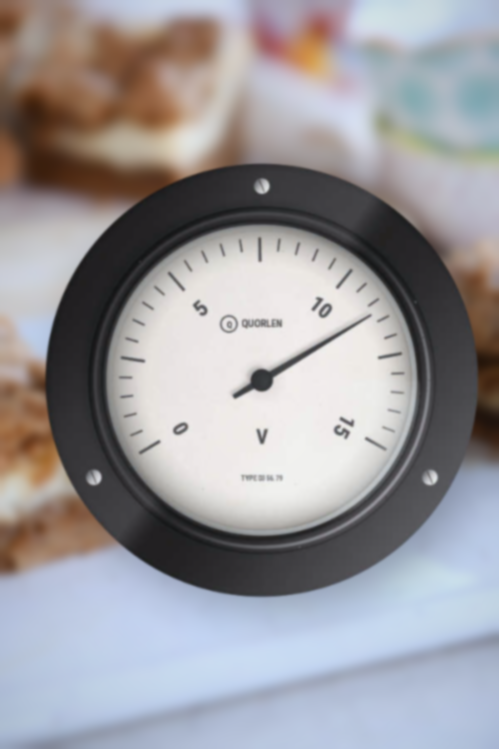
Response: value=11.25 unit=V
